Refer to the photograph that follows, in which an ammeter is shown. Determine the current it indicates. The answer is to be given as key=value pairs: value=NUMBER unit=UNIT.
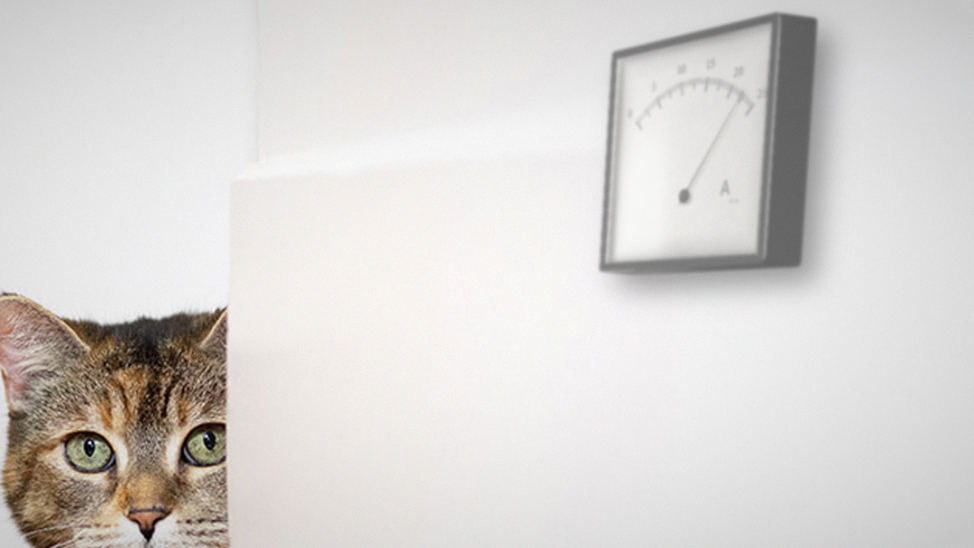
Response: value=22.5 unit=A
